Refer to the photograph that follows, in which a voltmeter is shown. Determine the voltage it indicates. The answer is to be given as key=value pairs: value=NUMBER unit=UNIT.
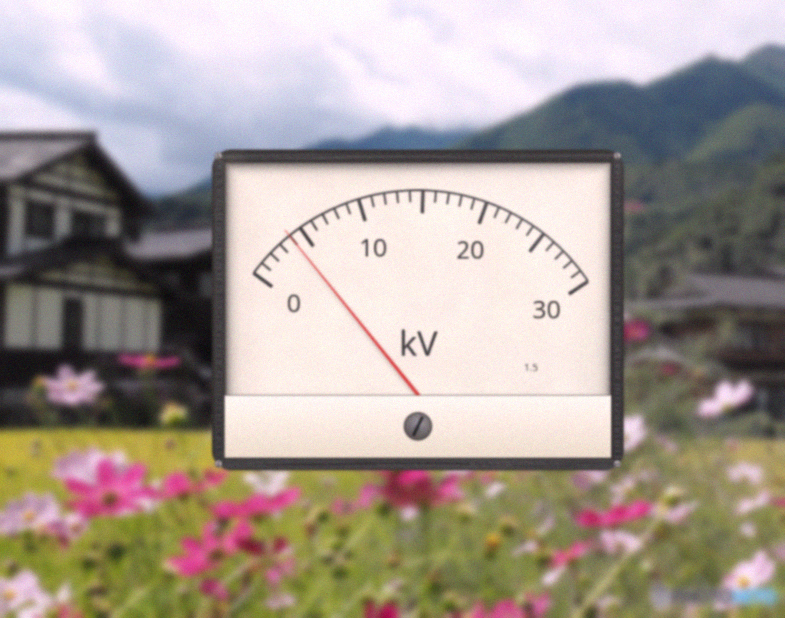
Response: value=4 unit=kV
